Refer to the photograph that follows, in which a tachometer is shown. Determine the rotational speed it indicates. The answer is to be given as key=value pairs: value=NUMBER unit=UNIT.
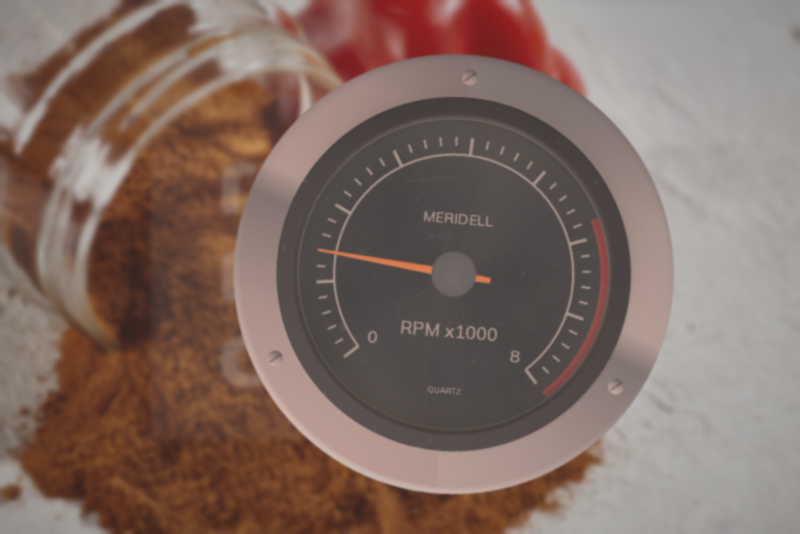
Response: value=1400 unit=rpm
